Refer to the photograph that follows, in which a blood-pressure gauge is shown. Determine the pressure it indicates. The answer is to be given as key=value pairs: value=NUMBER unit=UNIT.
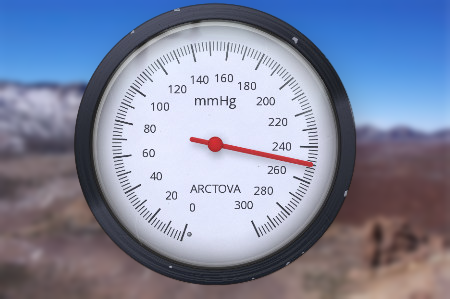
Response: value=250 unit=mmHg
